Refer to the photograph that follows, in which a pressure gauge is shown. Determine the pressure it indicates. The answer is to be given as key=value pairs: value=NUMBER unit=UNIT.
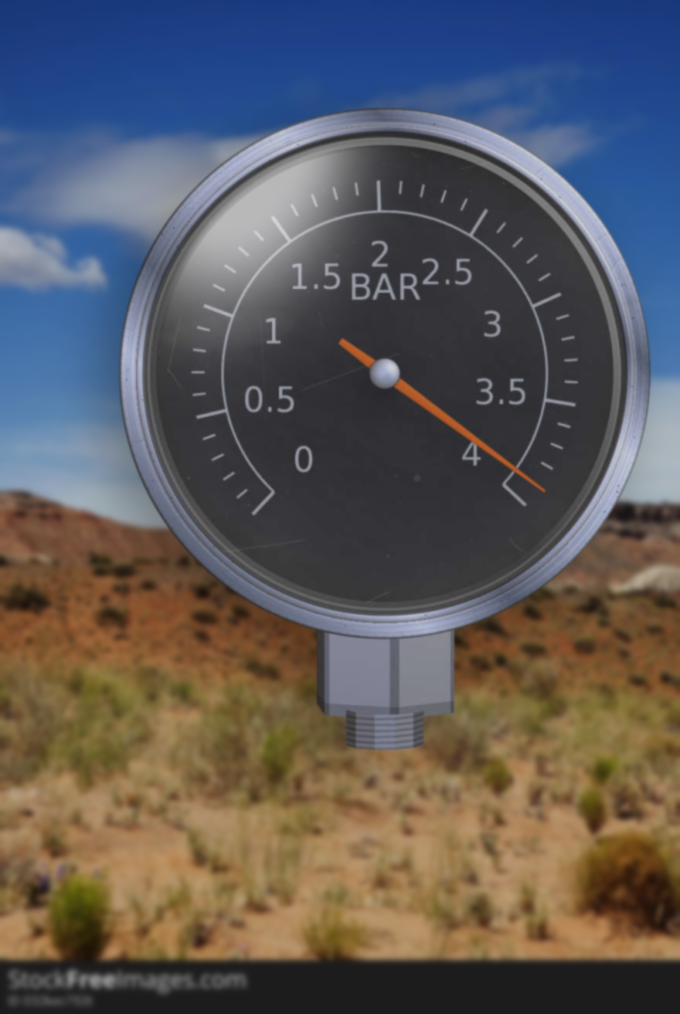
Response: value=3.9 unit=bar
